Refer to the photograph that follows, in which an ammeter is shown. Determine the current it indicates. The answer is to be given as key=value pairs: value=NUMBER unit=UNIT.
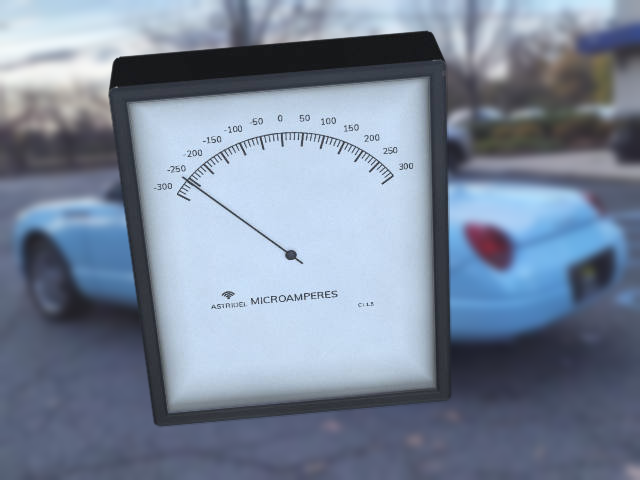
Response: value=-250 unit=µA
